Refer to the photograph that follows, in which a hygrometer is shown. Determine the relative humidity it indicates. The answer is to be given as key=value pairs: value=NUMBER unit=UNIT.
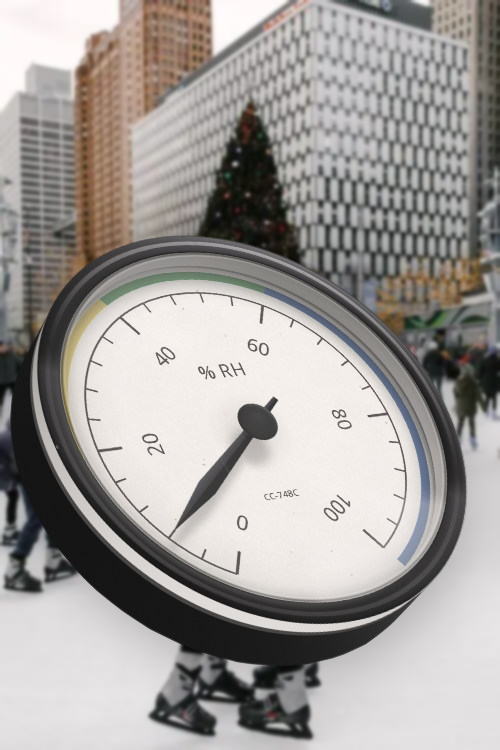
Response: value=8 unit=%
